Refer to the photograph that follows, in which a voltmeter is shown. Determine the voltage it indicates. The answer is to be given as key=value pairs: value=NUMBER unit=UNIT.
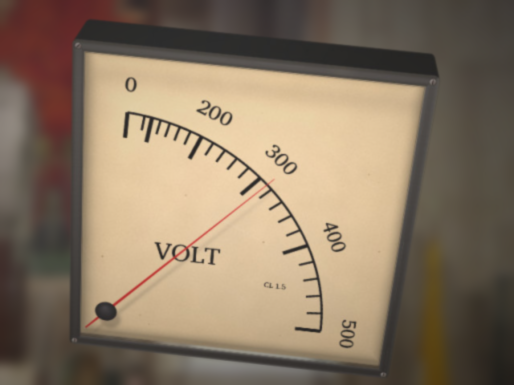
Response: value=310 unit=V
